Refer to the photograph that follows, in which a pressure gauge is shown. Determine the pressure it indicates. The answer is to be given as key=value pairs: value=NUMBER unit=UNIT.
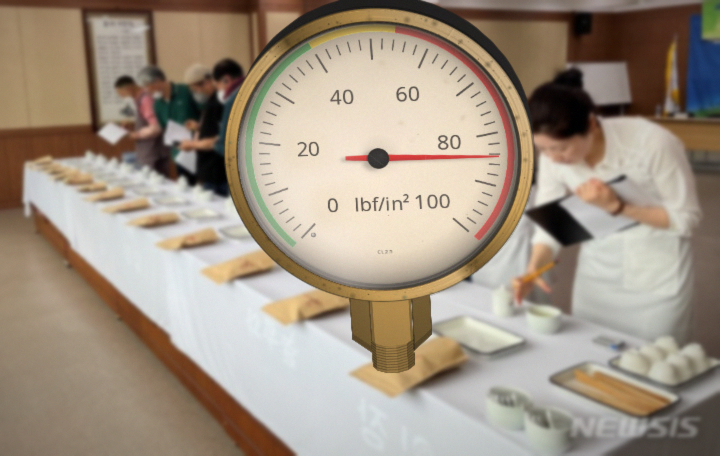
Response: value=84 unit=psi
